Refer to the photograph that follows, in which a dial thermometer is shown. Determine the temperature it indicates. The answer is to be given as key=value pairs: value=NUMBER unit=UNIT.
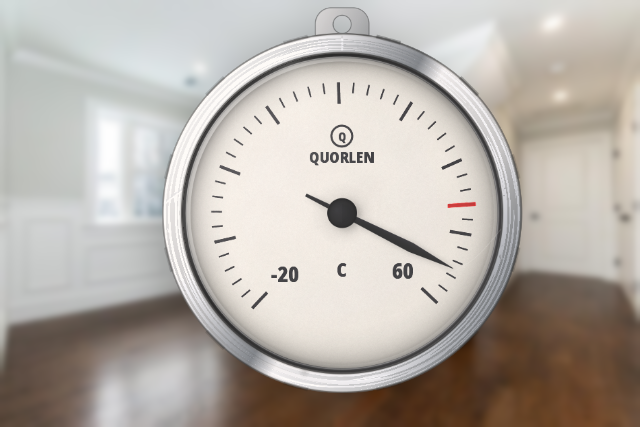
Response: value=55 unit=°C
